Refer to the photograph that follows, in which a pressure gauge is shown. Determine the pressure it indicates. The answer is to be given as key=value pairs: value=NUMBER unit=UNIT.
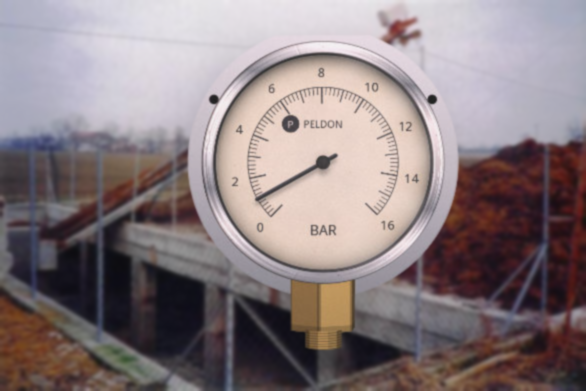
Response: value=1 unit=bar
